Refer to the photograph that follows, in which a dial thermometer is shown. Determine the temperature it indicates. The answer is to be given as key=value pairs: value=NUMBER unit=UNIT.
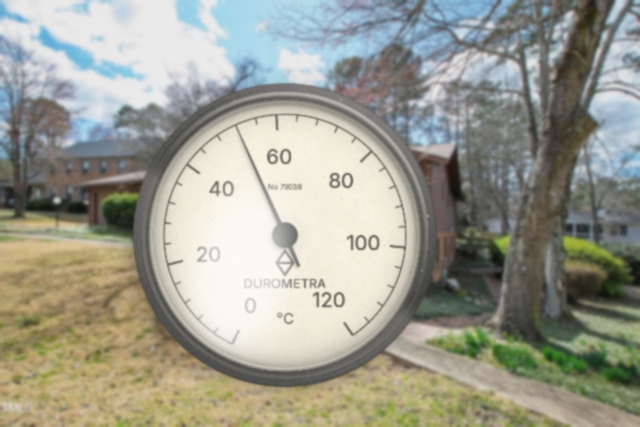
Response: value=52 unit=°C
